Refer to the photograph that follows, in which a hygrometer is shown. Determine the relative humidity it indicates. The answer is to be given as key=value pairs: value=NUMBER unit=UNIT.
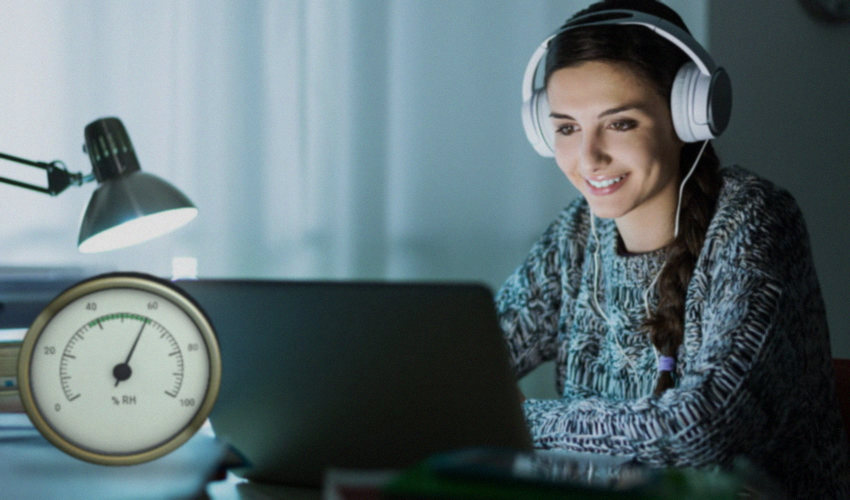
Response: value=60 unit=%
